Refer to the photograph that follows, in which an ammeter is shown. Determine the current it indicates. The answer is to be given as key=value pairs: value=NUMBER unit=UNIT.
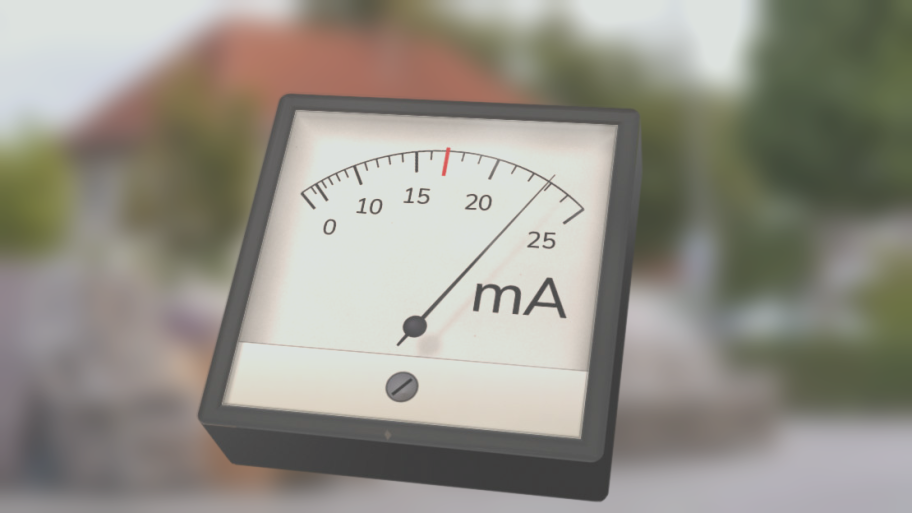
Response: value=23 unit=mA
